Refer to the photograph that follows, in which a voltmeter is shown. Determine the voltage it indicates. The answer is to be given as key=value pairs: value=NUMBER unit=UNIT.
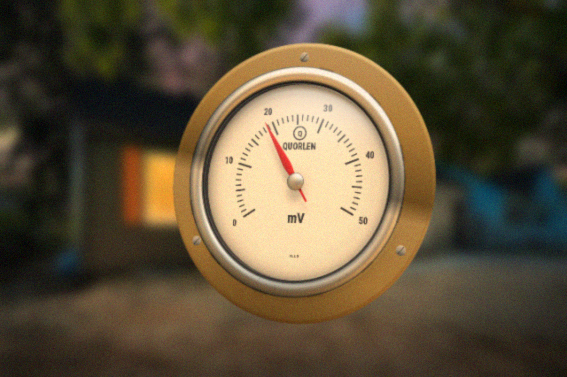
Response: value=19 unit=mV
